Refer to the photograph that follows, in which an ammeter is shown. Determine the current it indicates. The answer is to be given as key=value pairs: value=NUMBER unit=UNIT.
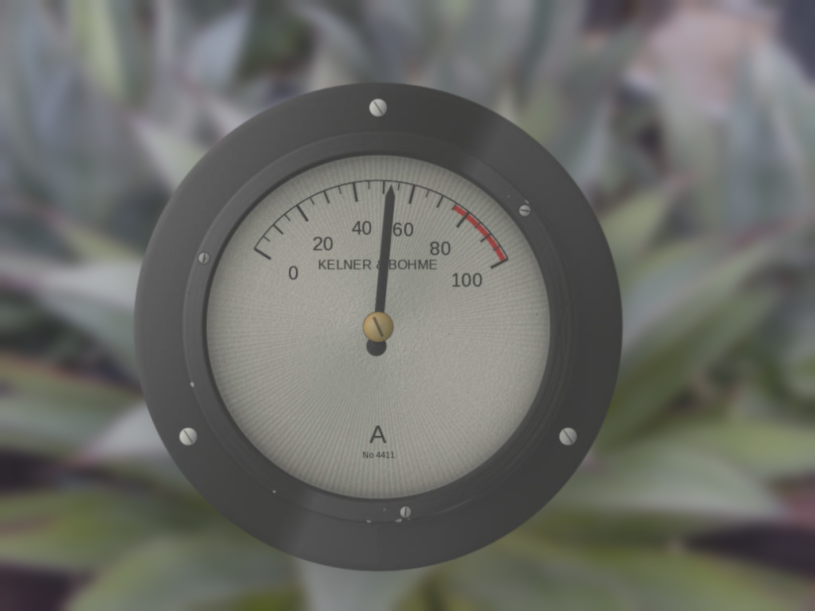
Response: value=52.5 unit=A
